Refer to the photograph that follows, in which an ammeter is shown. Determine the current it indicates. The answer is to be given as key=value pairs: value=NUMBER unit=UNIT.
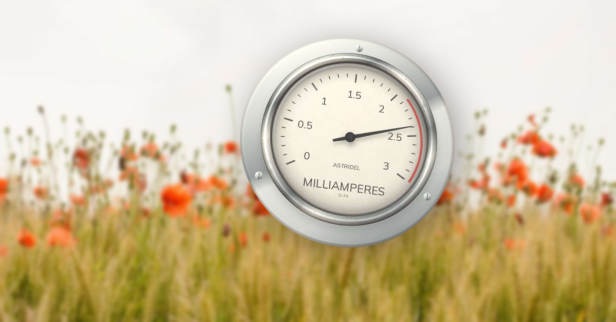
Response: value=2.4 unit=mA
